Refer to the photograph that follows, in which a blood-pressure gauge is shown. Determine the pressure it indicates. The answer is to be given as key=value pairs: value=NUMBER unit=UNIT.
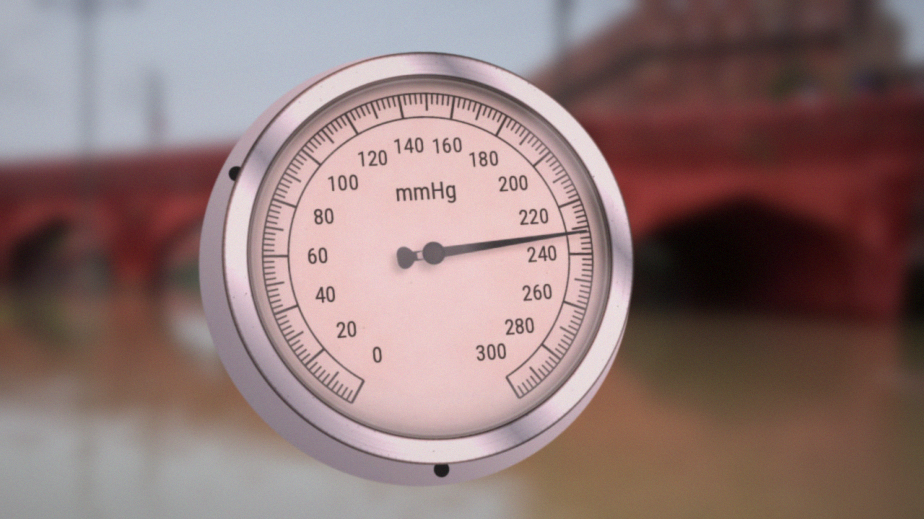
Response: value=232 unit=mmHg
